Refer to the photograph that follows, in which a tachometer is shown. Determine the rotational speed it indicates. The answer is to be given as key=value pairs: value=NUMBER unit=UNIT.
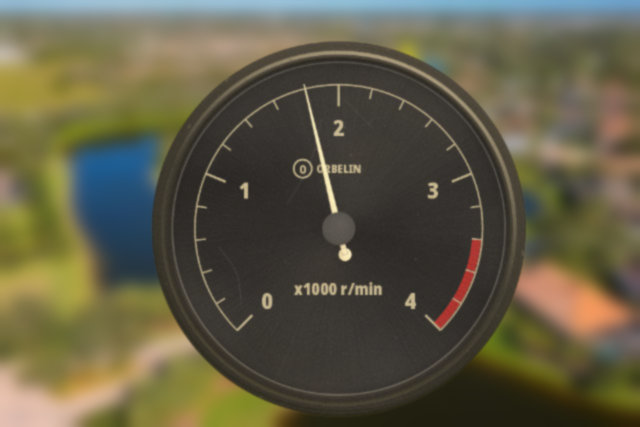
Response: value=1800 unit=rpm
